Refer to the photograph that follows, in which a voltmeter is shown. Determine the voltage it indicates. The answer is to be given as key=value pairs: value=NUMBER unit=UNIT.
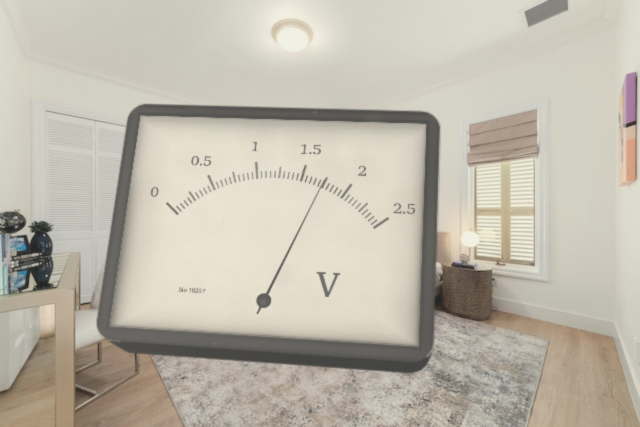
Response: value=1.75 unit=V
